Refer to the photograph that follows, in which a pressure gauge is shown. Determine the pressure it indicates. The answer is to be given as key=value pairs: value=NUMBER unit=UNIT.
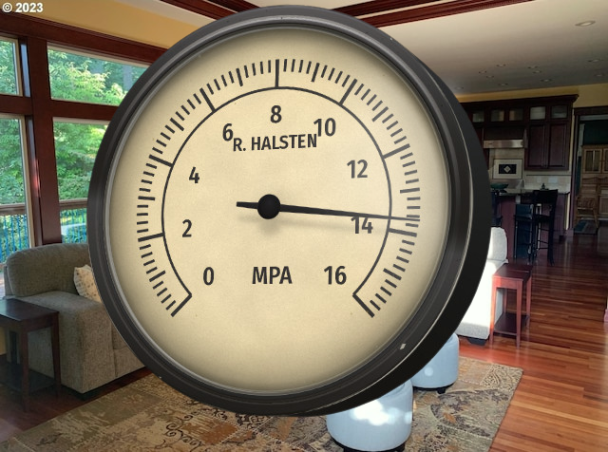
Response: value=13.7 unit=MPa
